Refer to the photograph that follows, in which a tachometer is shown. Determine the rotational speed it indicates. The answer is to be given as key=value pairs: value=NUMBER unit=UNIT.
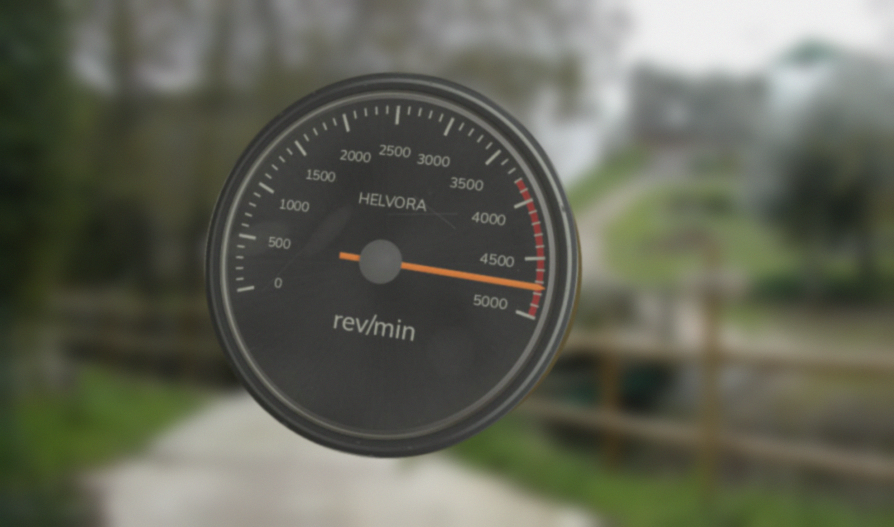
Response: value=4750 unit=rpm
